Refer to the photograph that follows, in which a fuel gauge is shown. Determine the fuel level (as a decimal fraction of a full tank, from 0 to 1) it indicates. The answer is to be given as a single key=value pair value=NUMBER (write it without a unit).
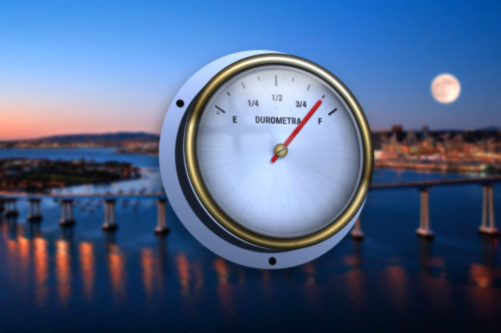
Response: value=0.875
